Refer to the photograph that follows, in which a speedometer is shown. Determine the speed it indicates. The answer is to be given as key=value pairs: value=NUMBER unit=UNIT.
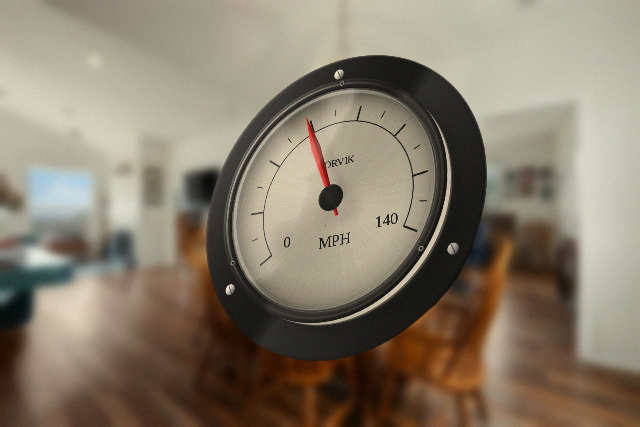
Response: value=60 unit=mph
